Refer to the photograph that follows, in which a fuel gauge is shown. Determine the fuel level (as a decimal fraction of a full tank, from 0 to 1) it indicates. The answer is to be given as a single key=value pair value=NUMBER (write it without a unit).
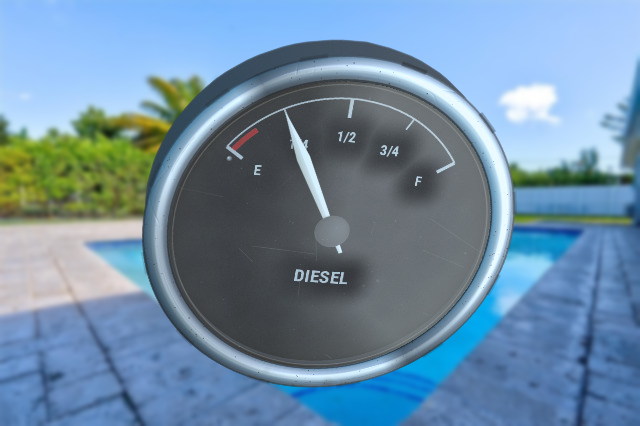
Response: value=0.25
